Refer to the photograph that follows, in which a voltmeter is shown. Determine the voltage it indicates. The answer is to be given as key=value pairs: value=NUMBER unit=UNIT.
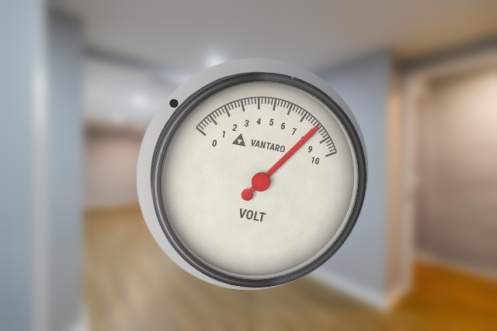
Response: value=8 unit=V
